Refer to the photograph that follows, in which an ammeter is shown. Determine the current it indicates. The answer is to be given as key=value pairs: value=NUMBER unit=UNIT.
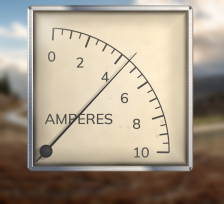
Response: value=4.5 unit=A
